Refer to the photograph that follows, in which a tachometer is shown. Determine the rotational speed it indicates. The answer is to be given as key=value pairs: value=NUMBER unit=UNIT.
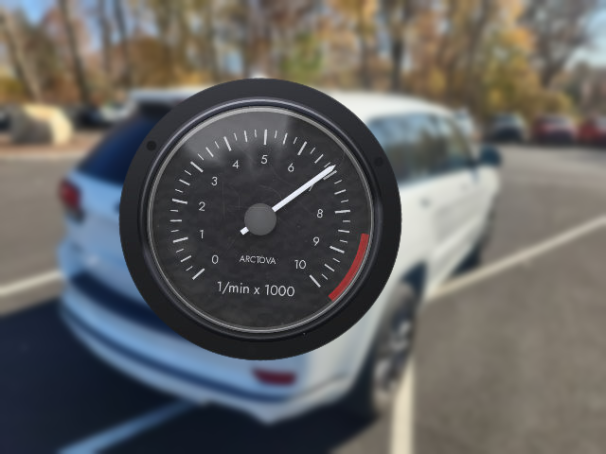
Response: value=6875 unit=rpm
